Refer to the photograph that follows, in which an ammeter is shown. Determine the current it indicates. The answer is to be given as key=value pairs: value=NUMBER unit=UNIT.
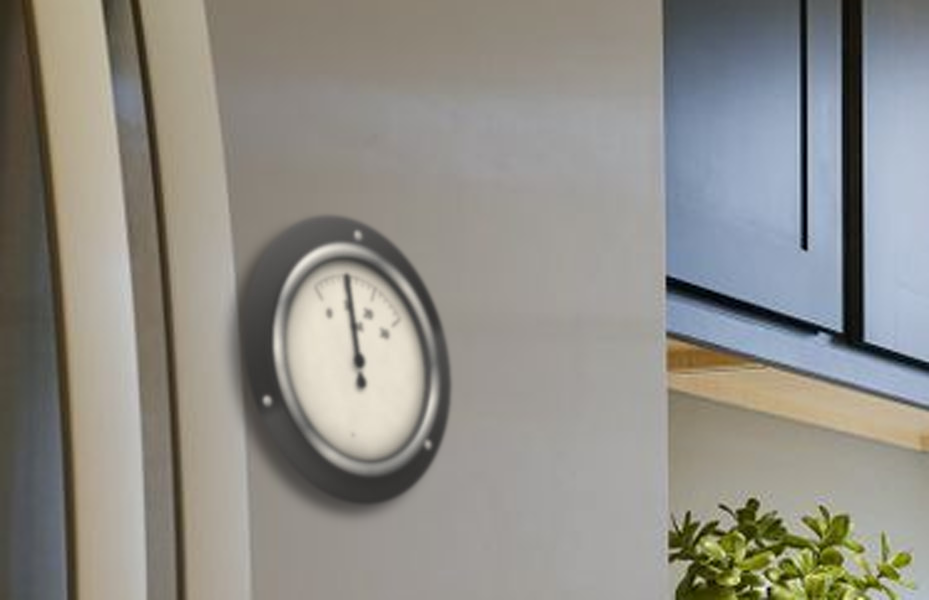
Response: value=10 unit=mA
